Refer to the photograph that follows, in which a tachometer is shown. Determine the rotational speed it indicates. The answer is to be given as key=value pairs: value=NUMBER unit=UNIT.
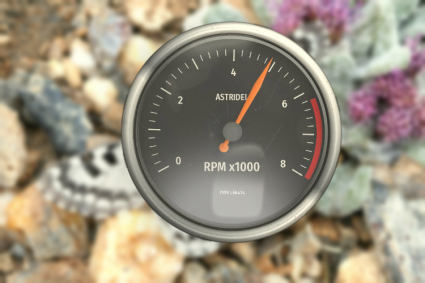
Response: value=4900 unit=rpm
